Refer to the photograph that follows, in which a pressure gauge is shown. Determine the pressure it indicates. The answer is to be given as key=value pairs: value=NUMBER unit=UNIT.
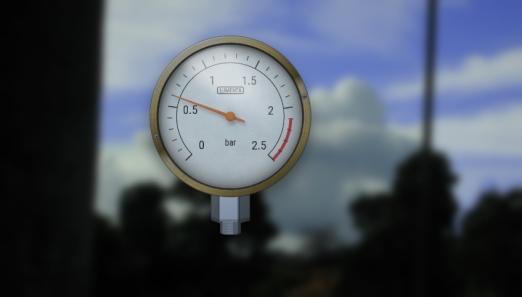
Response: value=0.6 unit=bar
